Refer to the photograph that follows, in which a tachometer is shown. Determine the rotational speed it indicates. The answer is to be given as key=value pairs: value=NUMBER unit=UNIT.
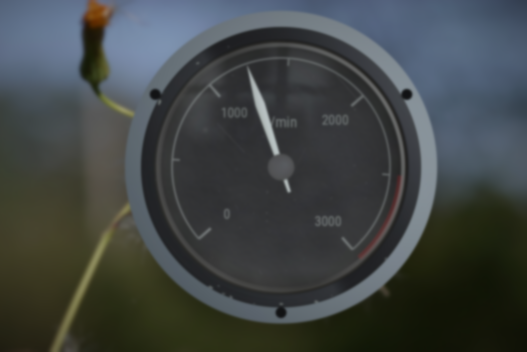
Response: value=1250 unit=rpm
